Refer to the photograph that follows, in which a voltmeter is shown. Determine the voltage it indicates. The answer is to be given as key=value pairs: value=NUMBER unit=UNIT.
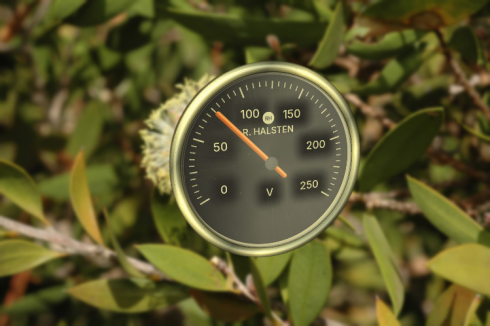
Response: value=75 unit=V
